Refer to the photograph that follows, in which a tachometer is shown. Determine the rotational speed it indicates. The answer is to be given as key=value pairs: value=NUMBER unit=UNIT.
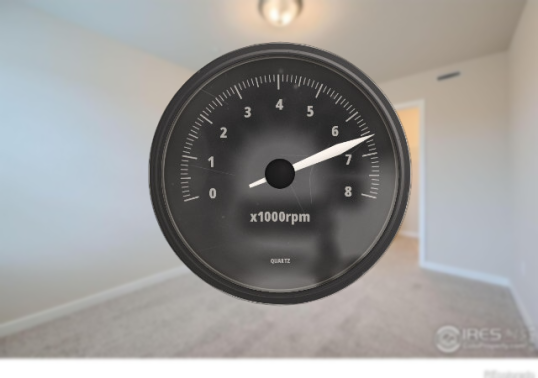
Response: value=6600 unit=rpm
